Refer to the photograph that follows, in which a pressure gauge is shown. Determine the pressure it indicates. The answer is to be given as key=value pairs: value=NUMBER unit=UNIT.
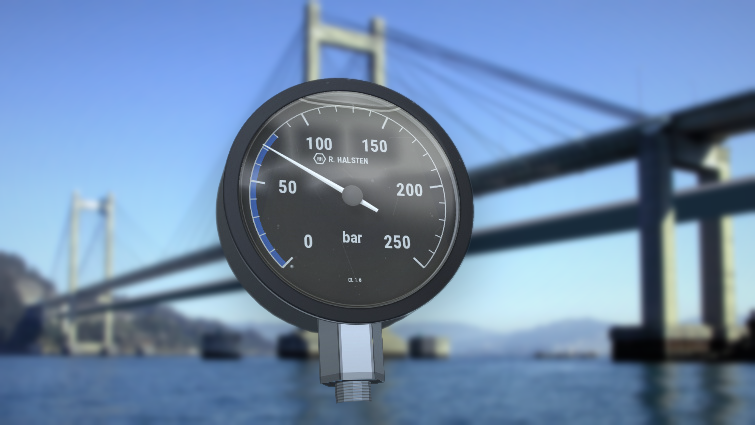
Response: value=70 unit=bar
